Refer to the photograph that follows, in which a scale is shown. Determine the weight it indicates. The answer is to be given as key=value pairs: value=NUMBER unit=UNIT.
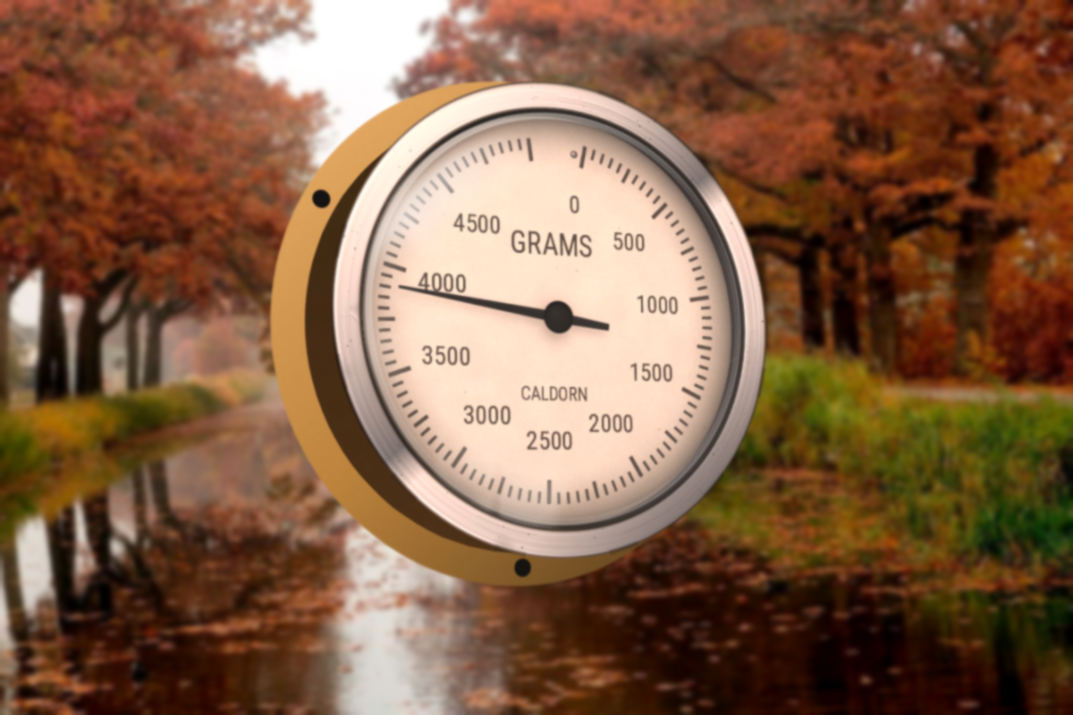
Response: value=3900 unit=g
